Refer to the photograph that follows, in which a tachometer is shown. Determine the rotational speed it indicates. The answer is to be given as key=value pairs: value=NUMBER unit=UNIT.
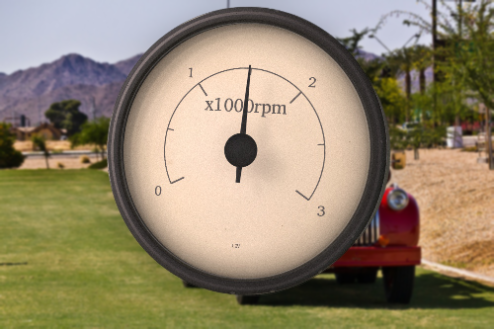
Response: value=1500 unit=rpm
